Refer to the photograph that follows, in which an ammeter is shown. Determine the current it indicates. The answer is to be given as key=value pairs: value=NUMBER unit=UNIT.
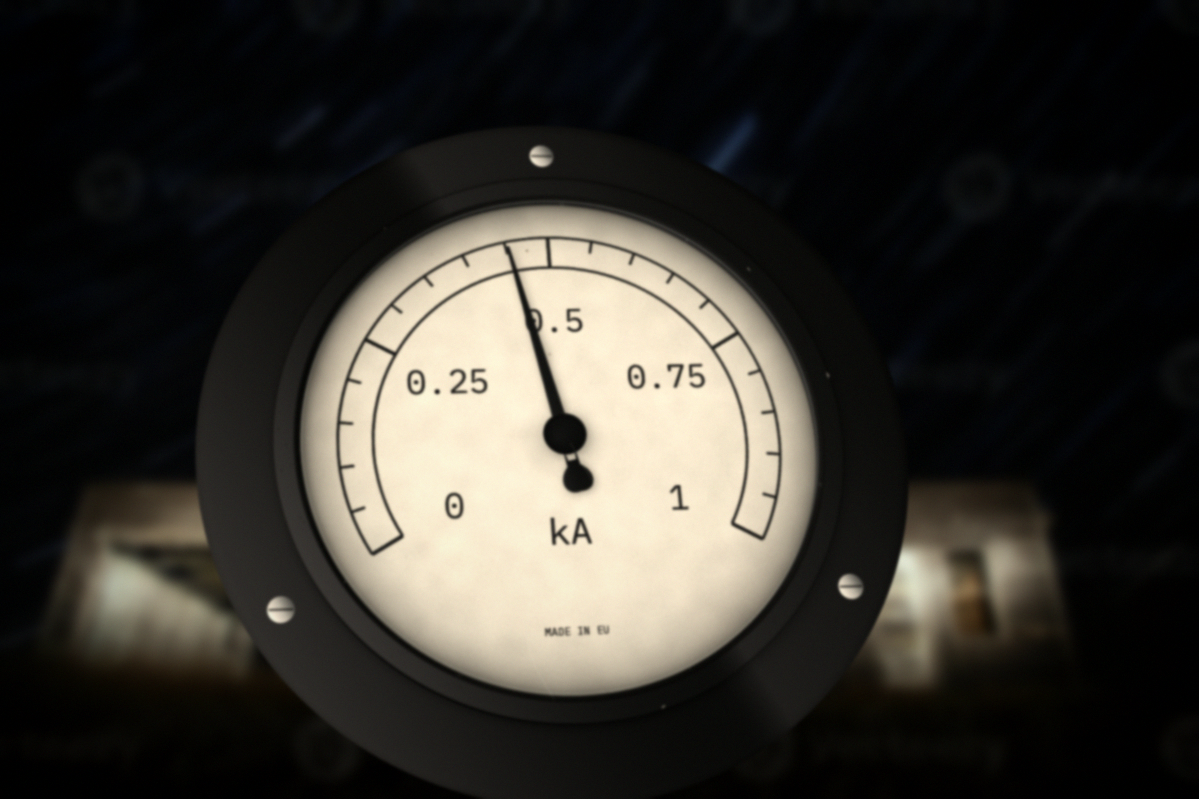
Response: value=0.45 unit=kA
